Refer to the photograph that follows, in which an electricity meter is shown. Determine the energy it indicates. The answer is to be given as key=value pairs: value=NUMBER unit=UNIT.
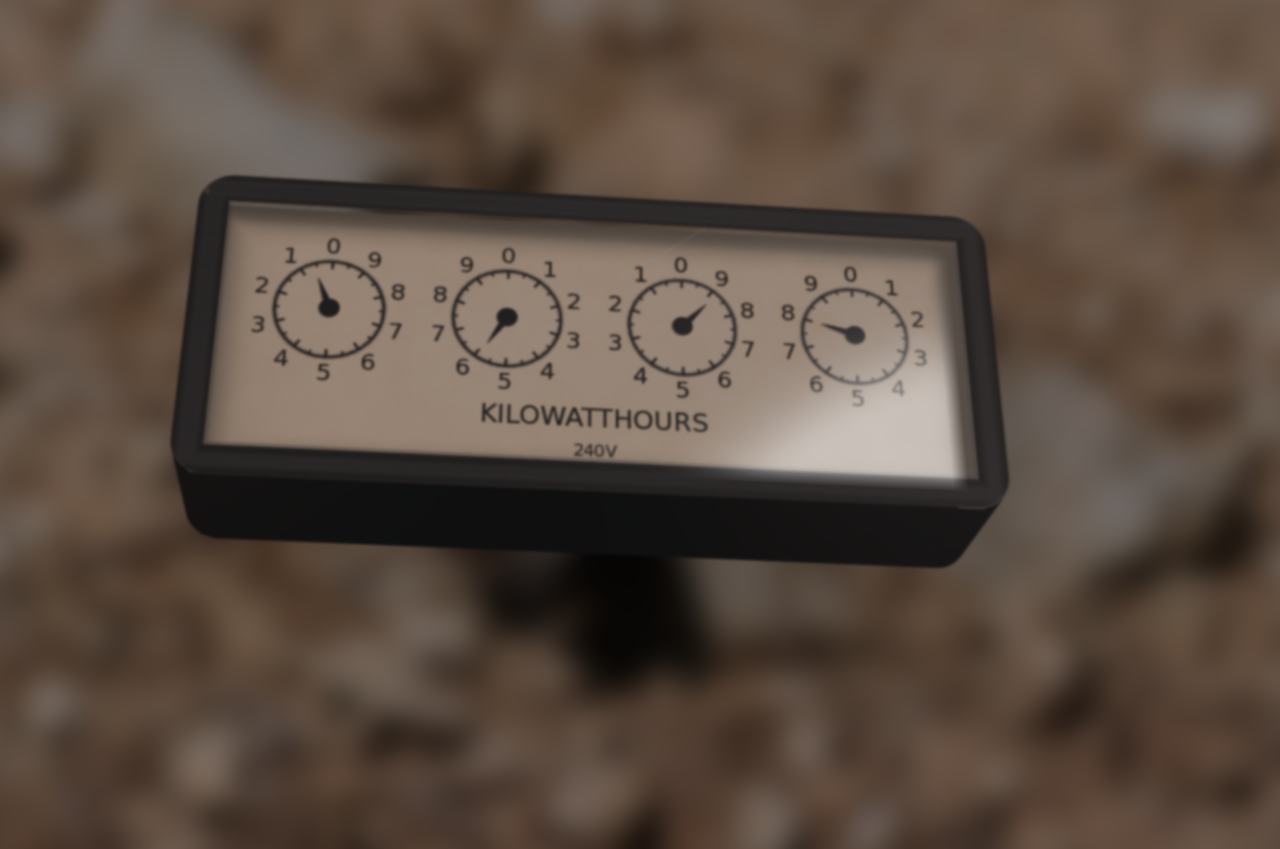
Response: value=588 unit=kWh
